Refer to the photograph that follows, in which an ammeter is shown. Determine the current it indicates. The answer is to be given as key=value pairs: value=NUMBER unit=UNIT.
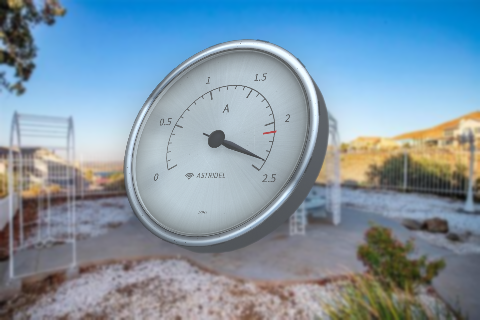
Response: value=2.4 unit=A
